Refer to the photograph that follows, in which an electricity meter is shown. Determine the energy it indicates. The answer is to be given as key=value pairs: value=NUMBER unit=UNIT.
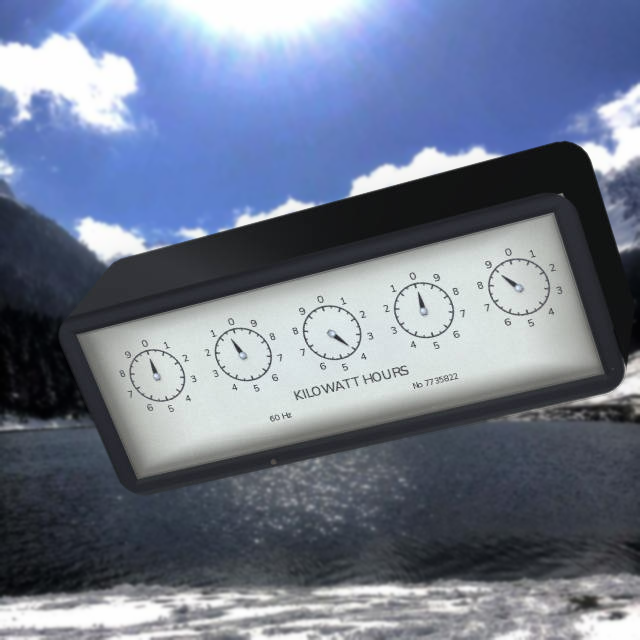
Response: value=399 unit=kWh
